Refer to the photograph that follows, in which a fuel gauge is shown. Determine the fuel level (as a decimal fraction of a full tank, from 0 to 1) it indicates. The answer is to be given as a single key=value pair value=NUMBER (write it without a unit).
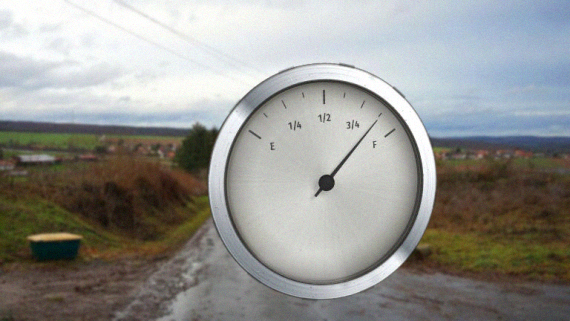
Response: value=0.875
